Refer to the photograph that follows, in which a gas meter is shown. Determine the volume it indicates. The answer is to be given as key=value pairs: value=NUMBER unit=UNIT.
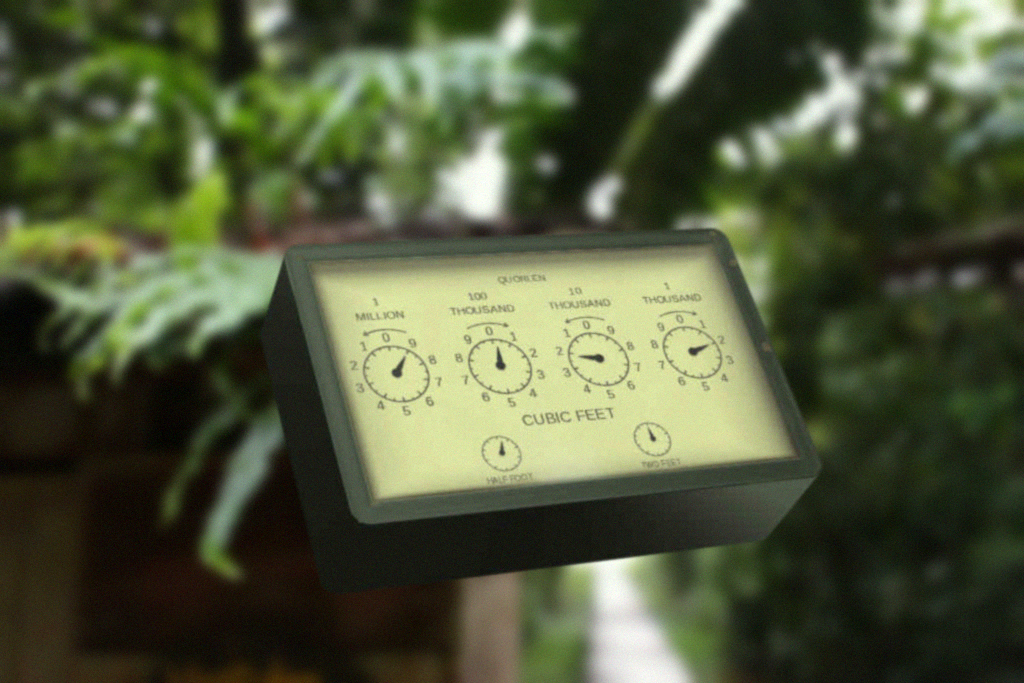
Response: value=902200 unit=ft³
